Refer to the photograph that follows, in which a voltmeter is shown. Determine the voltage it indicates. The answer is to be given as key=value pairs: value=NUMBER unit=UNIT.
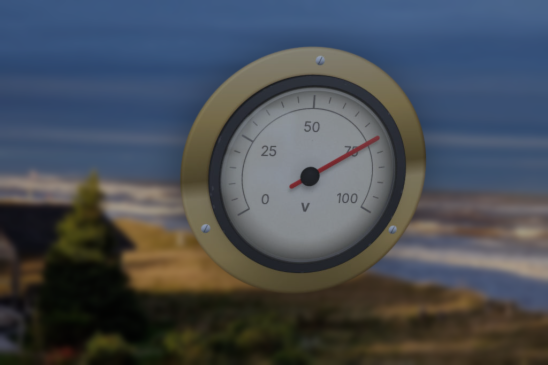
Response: value=75 unit=V
